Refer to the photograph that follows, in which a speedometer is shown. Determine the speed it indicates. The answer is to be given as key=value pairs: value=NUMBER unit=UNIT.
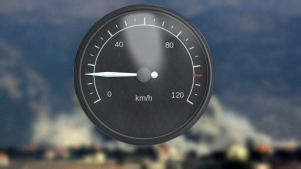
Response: value=15 unit=km/h
